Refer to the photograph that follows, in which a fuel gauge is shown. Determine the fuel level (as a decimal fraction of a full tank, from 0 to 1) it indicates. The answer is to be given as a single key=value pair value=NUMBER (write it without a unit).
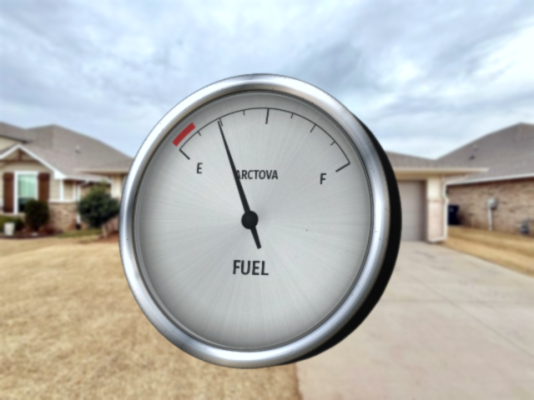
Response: value=0.25
